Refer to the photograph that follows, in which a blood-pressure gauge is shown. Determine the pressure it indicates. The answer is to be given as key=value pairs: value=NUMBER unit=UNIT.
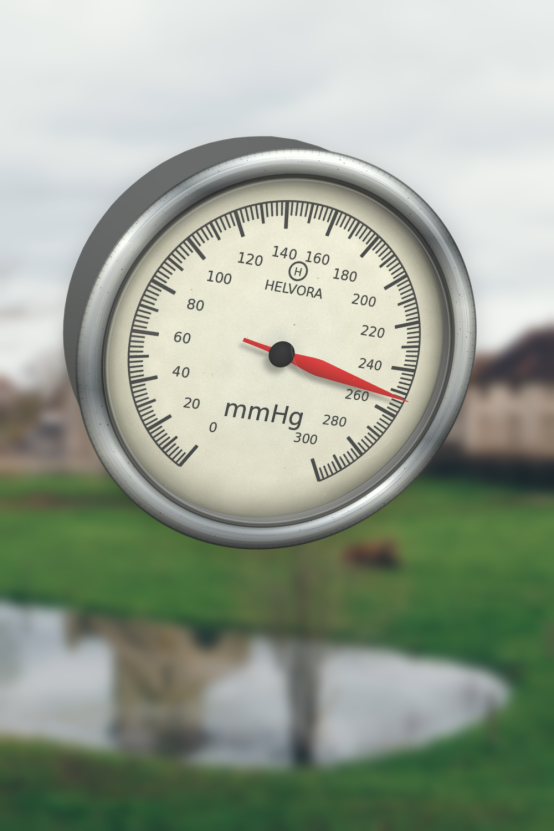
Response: value=252 unit=mmHg
